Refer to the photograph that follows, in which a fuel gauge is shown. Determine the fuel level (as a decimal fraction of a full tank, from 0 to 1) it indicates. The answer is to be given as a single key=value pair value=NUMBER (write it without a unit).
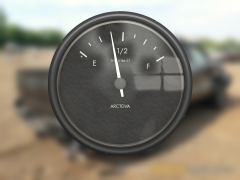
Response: value=0.375
